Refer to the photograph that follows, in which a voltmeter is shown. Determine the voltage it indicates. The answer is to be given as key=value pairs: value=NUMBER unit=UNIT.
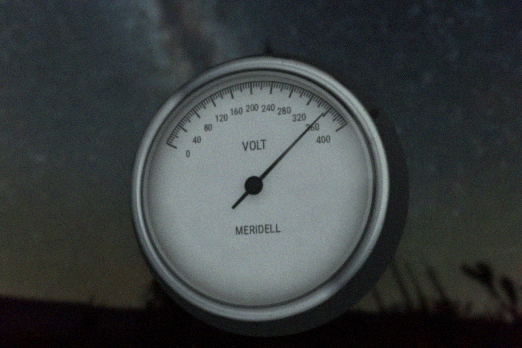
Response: value=360 unit=V
